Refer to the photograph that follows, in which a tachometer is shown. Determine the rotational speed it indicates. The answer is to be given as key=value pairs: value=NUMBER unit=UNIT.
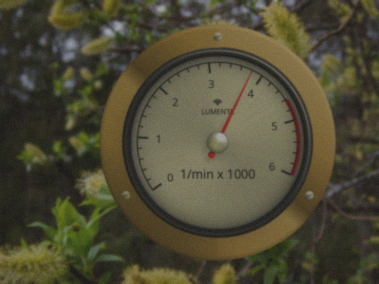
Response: value=3800 unit=rpm
